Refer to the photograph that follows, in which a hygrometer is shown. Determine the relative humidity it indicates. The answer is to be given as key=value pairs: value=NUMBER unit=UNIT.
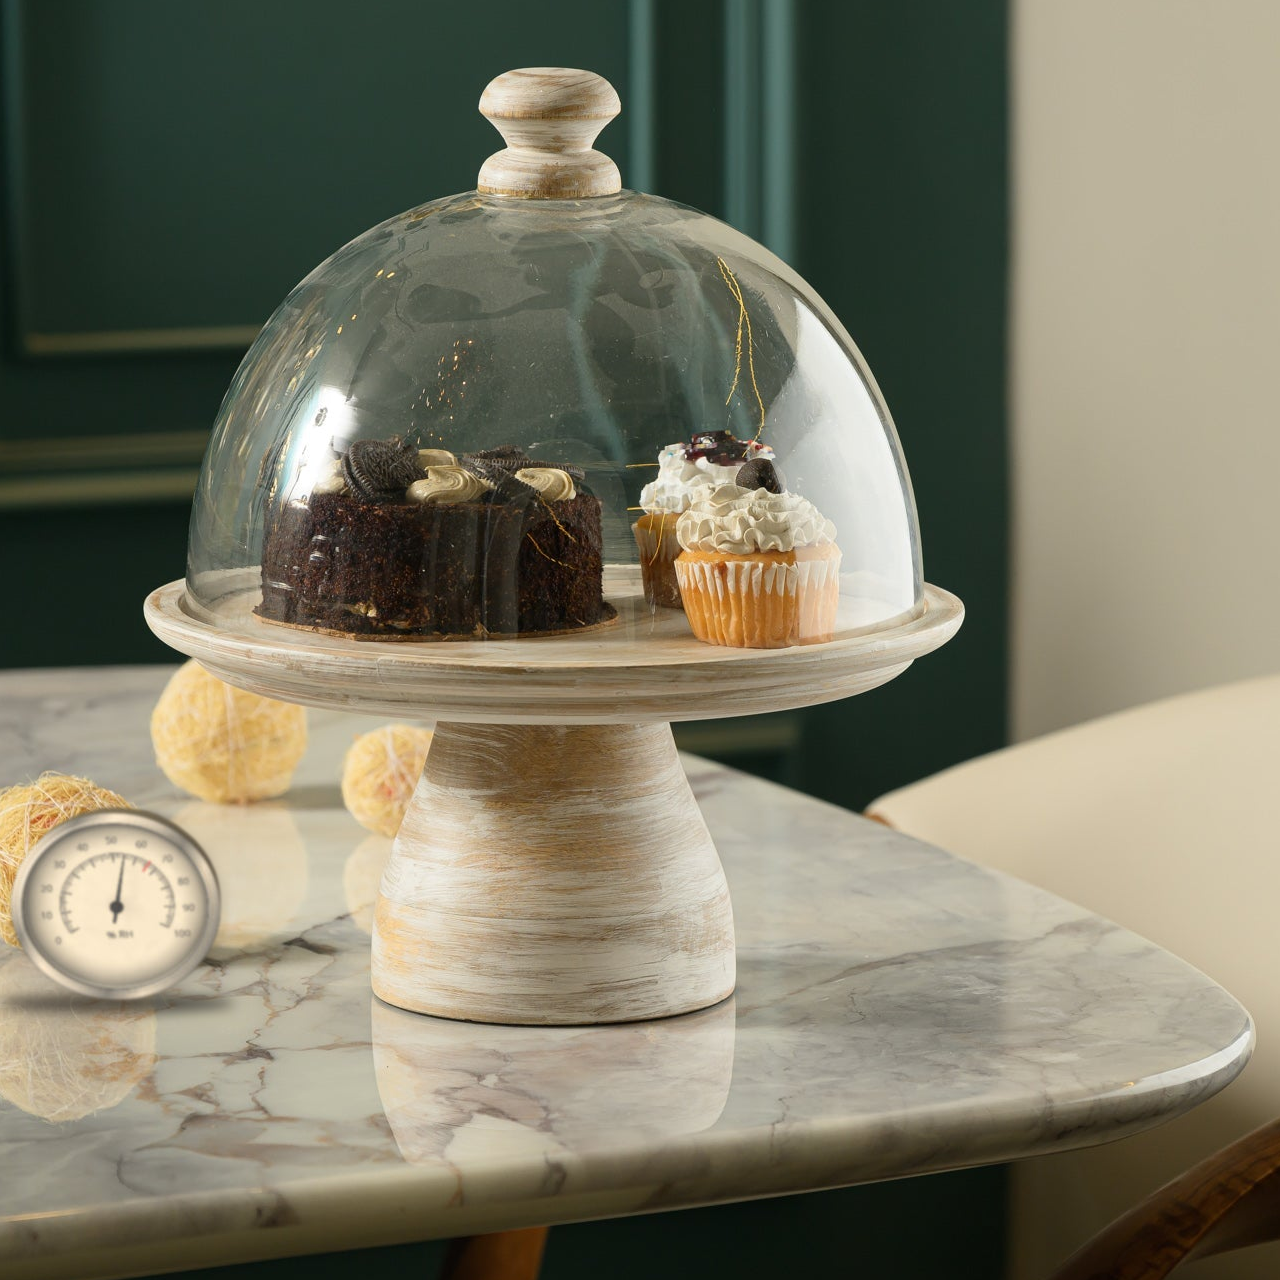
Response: value=55 unit=%
